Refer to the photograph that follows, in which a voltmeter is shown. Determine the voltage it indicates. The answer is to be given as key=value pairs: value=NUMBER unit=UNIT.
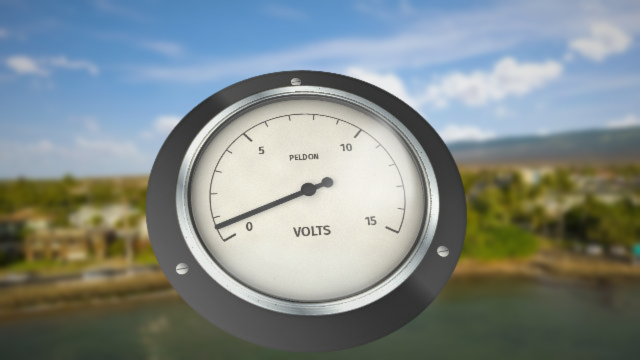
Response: value=0.5 unit=V
